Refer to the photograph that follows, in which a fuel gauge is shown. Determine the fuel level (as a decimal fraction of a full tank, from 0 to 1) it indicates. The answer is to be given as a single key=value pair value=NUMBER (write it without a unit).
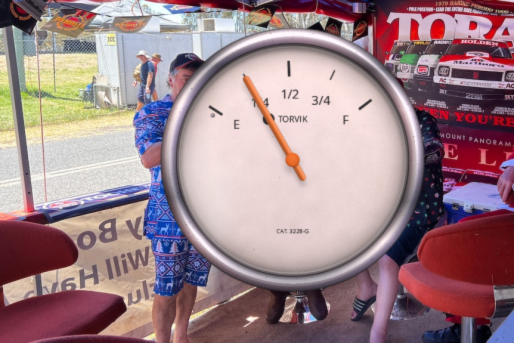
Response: value=0.25
